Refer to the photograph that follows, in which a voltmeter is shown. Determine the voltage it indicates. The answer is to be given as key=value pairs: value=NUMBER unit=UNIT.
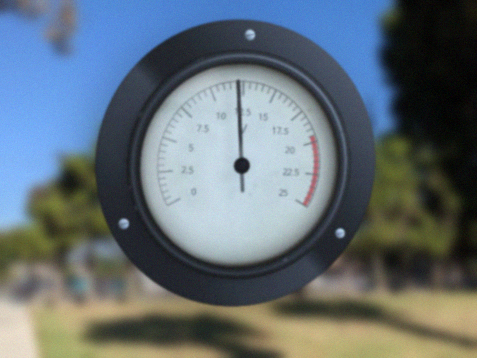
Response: value=12 unit=V
